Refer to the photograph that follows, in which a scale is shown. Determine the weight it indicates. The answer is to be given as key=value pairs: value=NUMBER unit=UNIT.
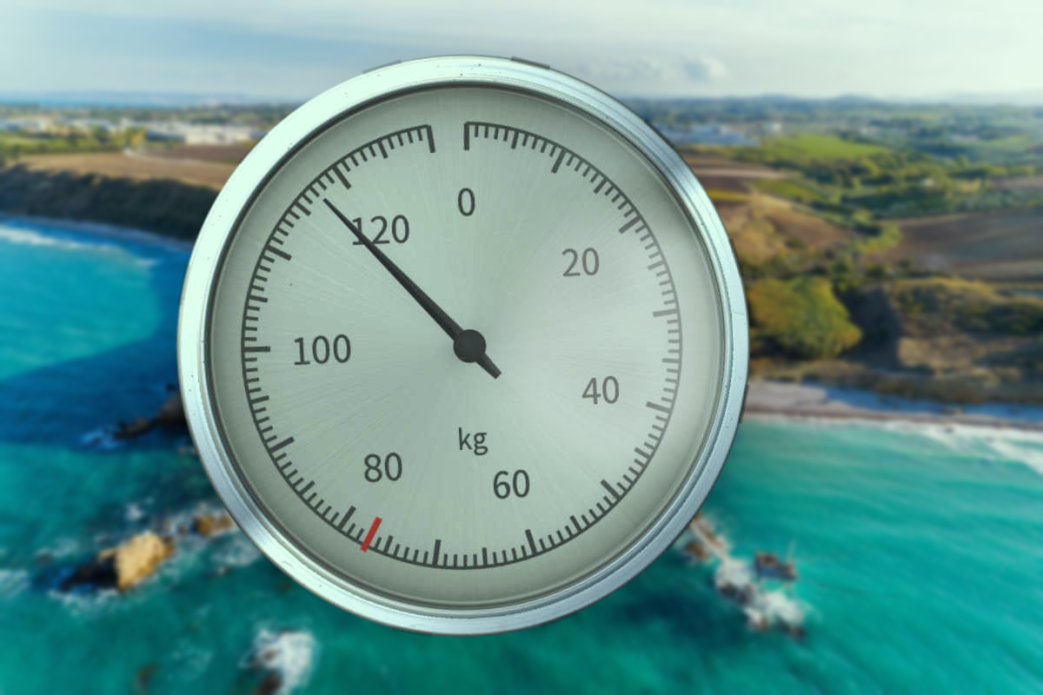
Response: value=117 unit=kg
